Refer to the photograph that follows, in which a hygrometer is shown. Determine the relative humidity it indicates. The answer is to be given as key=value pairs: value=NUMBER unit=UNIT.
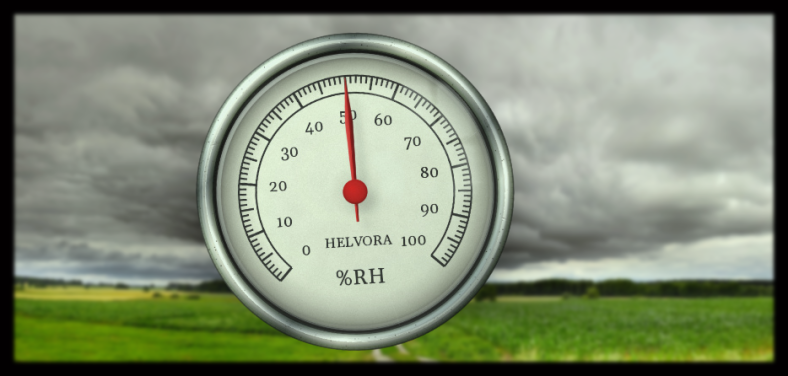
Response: value=50 unit=%
